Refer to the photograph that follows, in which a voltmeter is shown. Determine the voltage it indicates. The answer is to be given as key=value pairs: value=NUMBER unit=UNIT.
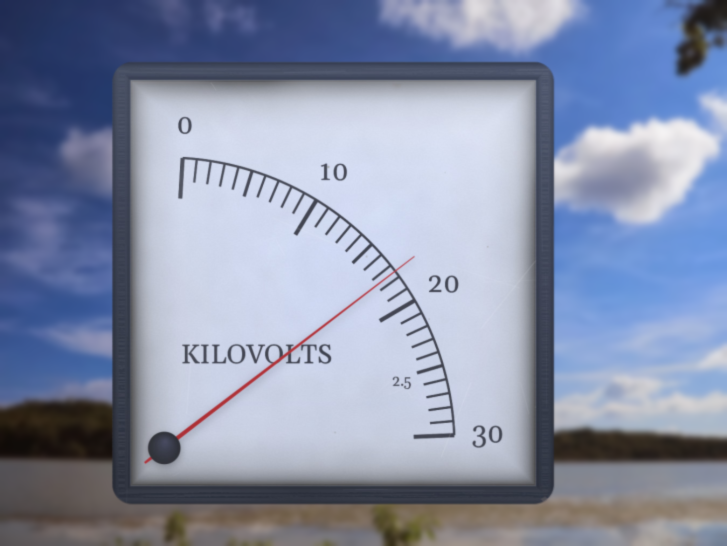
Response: value=17.5 unit=kV
